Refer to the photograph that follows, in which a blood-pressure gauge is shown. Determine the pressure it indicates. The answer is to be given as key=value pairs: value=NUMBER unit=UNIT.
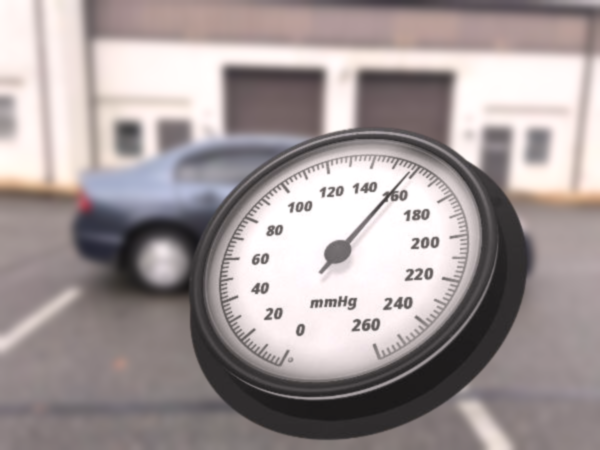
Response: value=160 unit=mmHg
